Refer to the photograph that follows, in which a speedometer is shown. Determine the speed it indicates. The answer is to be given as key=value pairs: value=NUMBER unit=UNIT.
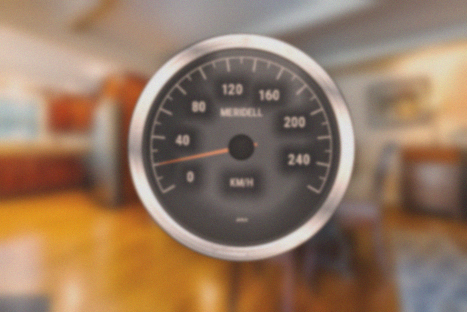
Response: value=20 unit=km/h
